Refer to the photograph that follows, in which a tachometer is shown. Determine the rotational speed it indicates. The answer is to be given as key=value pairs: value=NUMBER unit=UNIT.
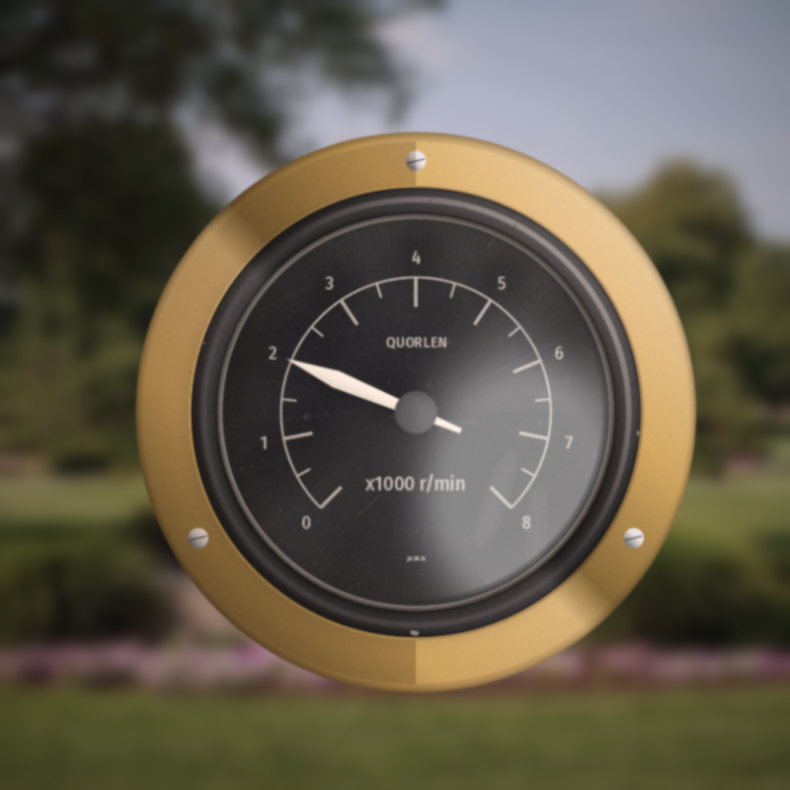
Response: value=2000 unit=rpm
